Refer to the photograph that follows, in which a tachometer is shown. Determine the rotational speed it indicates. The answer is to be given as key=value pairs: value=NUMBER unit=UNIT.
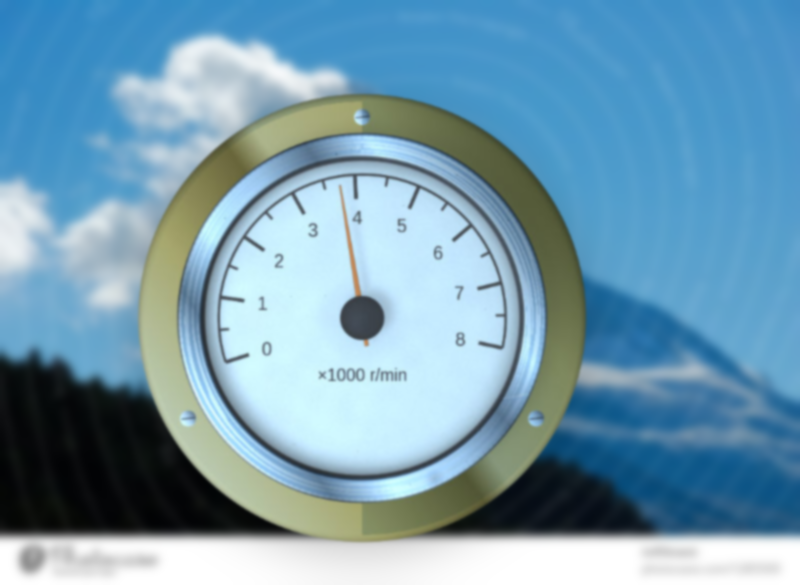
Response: value=3750 unit=rpm
